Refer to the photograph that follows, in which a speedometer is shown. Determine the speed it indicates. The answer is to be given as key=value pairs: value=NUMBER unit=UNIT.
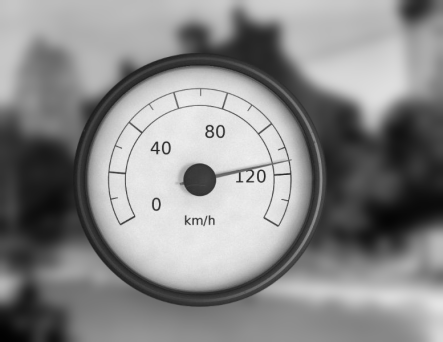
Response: value=115 unit=km/h
